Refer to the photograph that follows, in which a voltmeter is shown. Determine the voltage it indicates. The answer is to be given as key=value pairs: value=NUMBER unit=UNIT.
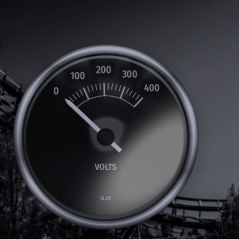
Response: value=0 unit=V
